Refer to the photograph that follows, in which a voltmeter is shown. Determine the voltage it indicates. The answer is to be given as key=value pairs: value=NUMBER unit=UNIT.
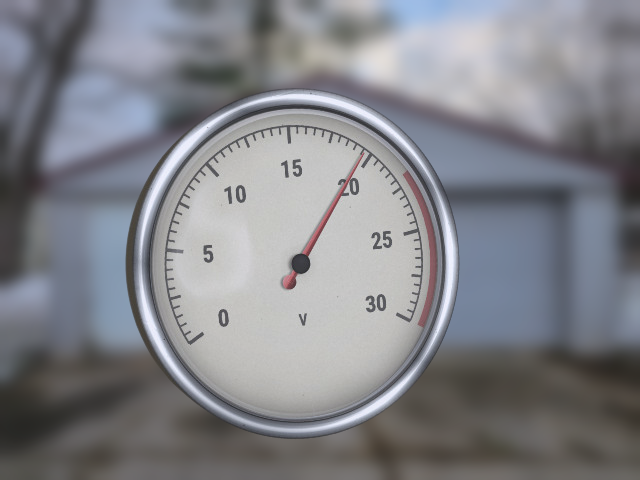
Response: value=19.5 unit=V
